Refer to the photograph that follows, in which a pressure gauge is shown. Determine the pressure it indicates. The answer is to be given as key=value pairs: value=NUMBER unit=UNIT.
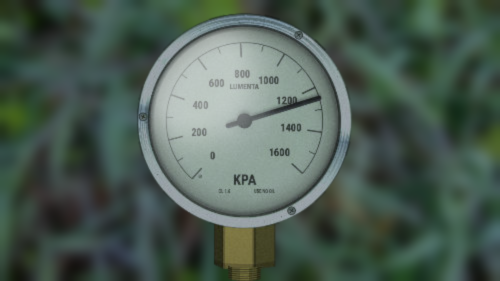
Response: value=1250 unit=kPa
